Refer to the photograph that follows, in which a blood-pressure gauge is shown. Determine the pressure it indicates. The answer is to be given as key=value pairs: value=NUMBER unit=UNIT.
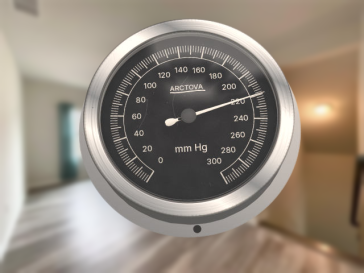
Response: value=220 unit=mmHg
